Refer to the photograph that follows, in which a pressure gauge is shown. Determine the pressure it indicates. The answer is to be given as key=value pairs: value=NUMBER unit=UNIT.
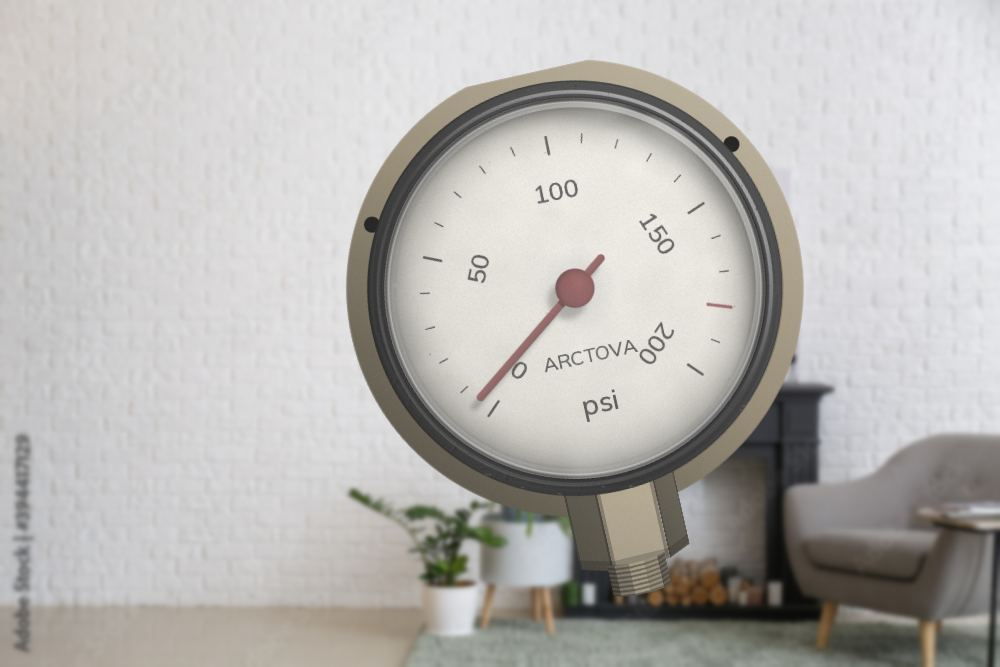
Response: value=5 unit=psi
